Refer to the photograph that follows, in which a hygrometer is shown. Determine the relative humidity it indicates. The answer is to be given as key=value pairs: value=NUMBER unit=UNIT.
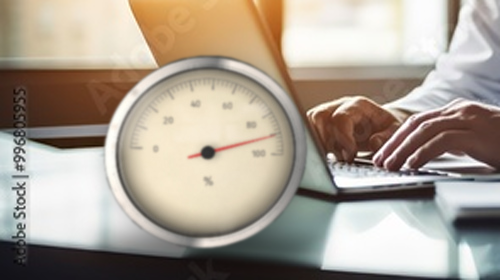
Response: value=90 unit=%
